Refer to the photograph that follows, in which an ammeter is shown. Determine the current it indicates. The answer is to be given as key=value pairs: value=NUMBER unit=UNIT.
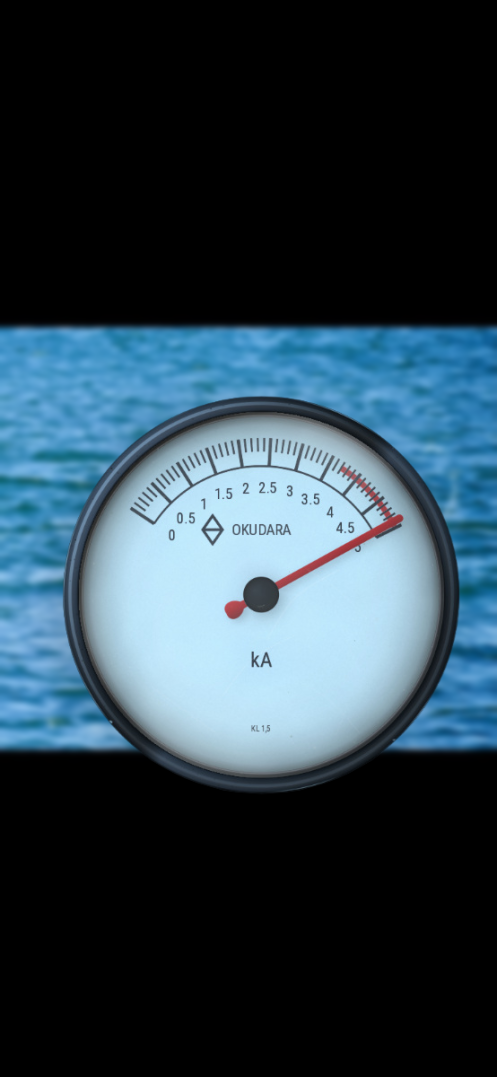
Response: value=4.9 unit=kA
